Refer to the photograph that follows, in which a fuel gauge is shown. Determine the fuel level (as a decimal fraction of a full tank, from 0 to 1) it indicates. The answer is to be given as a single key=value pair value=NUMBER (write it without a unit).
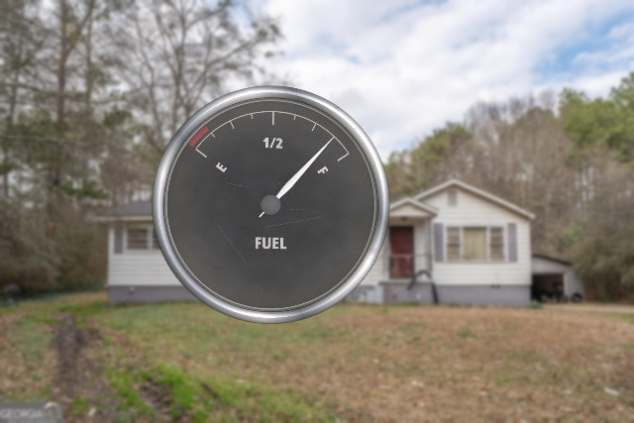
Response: value=0.875
